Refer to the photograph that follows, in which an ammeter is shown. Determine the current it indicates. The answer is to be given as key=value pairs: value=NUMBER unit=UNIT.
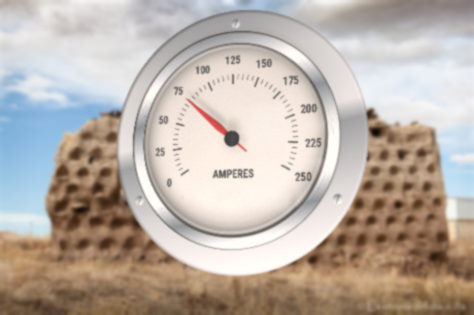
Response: value=75 unit=A
